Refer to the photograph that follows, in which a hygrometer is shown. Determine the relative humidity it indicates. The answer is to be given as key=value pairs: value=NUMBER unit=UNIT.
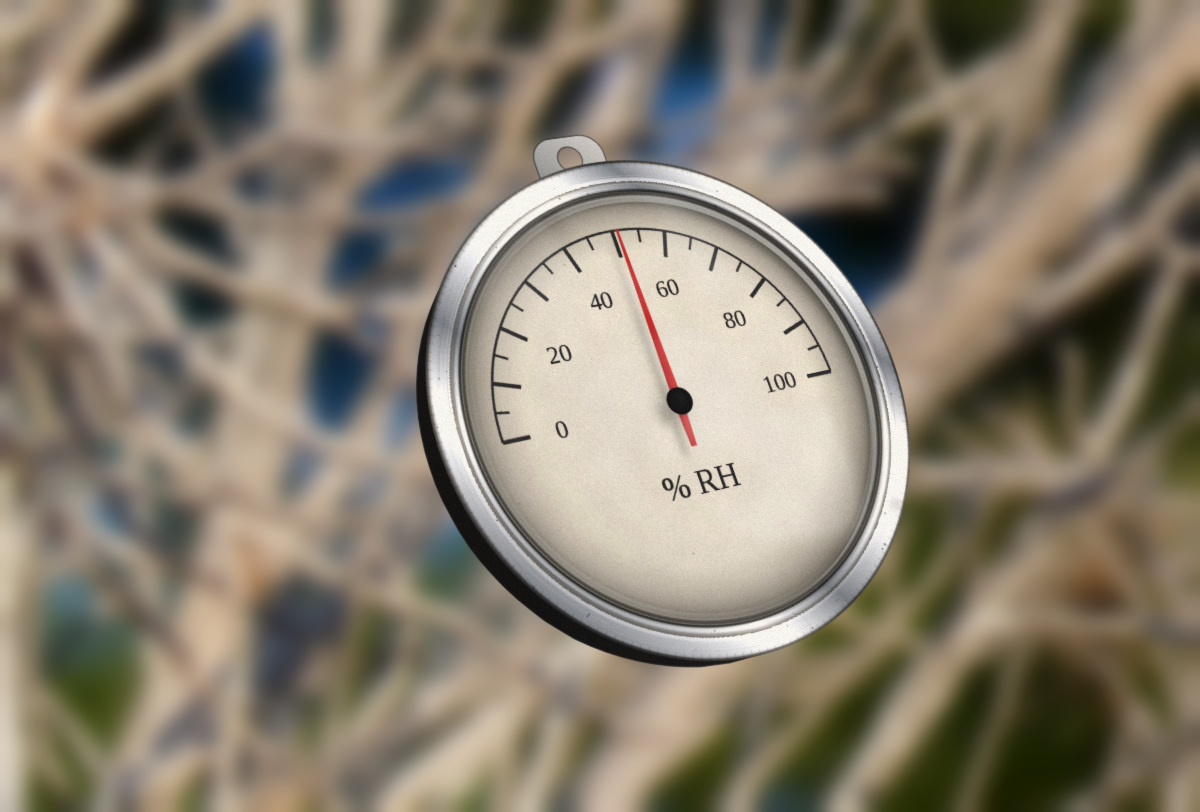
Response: value=50 unit=%
